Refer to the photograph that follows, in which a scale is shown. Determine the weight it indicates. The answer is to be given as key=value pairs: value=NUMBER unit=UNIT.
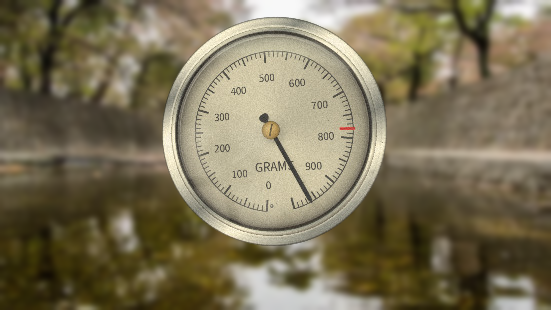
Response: value=960 unit=g
